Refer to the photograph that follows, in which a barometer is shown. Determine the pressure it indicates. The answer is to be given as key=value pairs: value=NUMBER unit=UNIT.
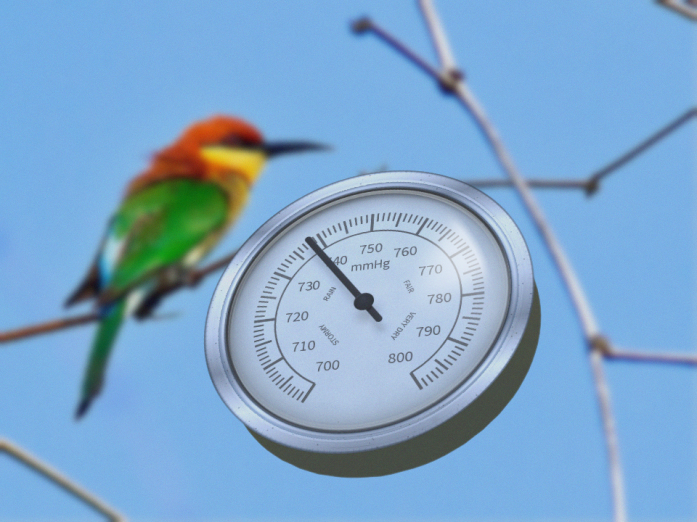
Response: value=738 unit=mmHg
